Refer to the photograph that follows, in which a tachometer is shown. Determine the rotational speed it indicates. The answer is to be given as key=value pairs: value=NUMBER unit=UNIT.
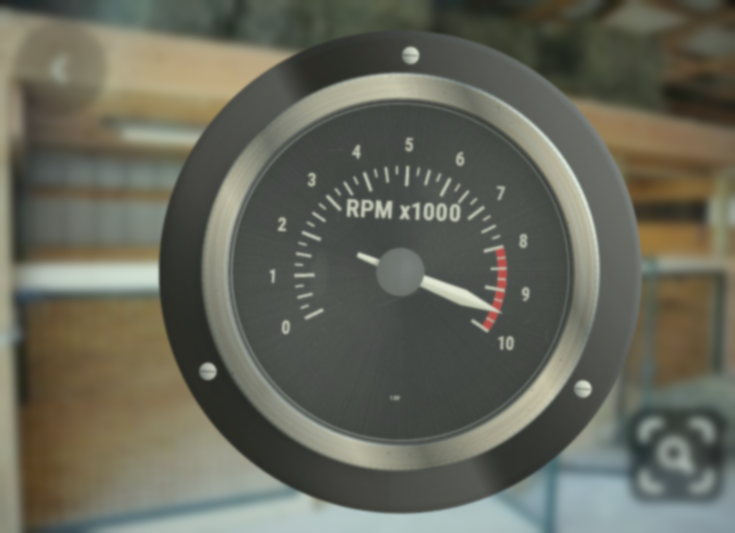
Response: value=9500 unit=rpm
